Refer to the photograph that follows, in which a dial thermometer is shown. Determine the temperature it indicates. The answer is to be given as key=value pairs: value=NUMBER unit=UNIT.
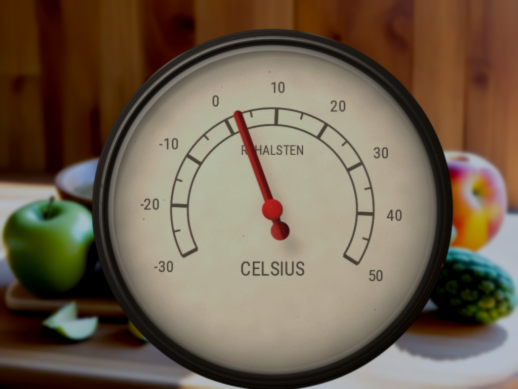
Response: value=2.5 unit=°C
